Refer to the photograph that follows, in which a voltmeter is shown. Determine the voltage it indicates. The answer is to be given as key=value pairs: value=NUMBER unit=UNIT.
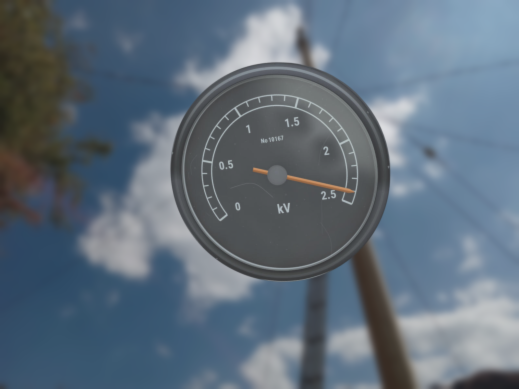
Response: value=2.4 unit=kV
